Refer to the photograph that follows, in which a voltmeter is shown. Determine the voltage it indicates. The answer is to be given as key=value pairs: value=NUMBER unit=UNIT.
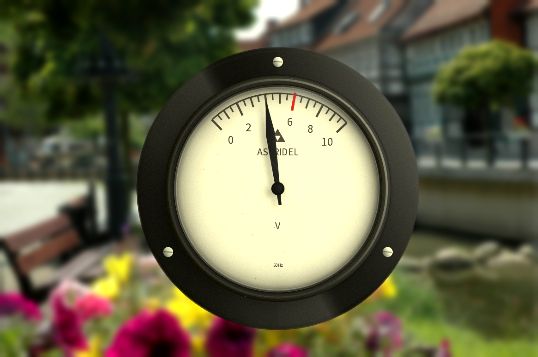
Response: value=4 unit=V
